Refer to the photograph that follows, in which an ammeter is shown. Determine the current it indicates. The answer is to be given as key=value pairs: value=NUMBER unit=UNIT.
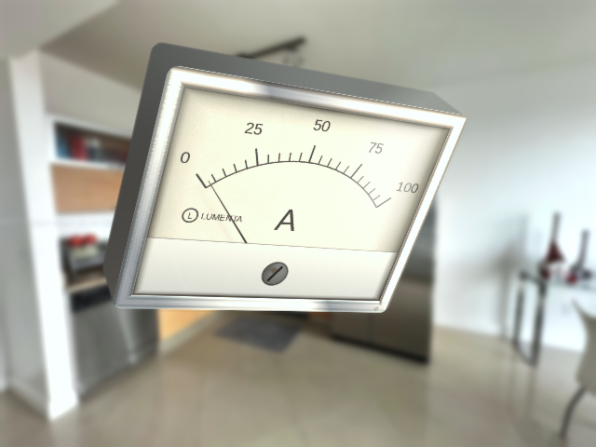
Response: value=2.5 unit=A
